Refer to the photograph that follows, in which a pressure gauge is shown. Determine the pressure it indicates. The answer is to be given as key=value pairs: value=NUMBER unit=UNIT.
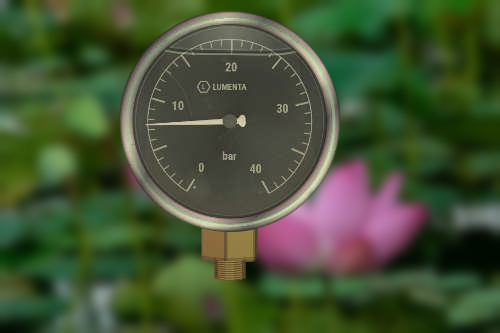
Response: value=7.5 unit=bar
